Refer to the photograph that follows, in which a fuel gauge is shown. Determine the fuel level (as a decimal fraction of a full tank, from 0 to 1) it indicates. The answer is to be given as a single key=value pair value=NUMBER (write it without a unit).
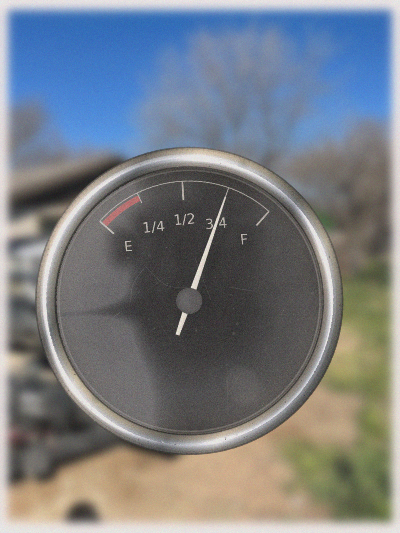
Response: value=0.75
